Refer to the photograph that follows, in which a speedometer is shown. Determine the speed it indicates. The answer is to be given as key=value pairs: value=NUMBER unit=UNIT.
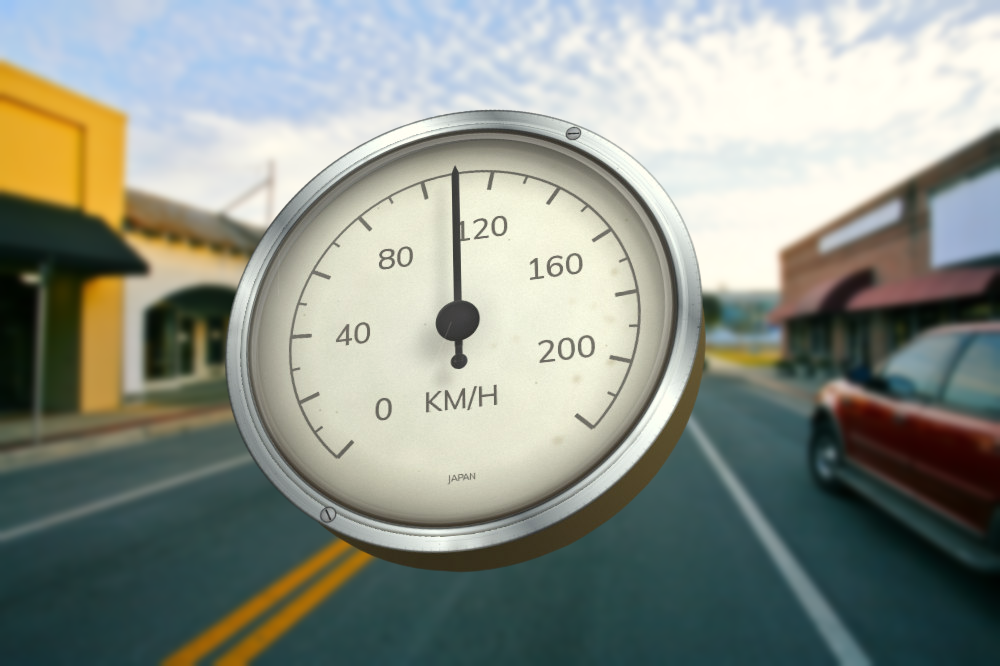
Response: value=110 unit=km/h
